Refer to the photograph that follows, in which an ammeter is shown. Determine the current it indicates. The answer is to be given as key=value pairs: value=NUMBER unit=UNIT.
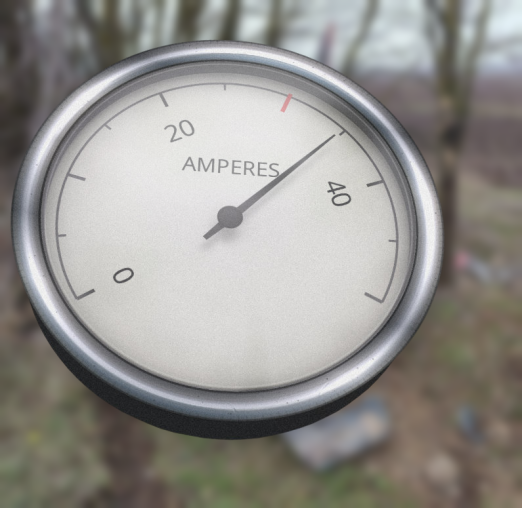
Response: value=35 unit=A
